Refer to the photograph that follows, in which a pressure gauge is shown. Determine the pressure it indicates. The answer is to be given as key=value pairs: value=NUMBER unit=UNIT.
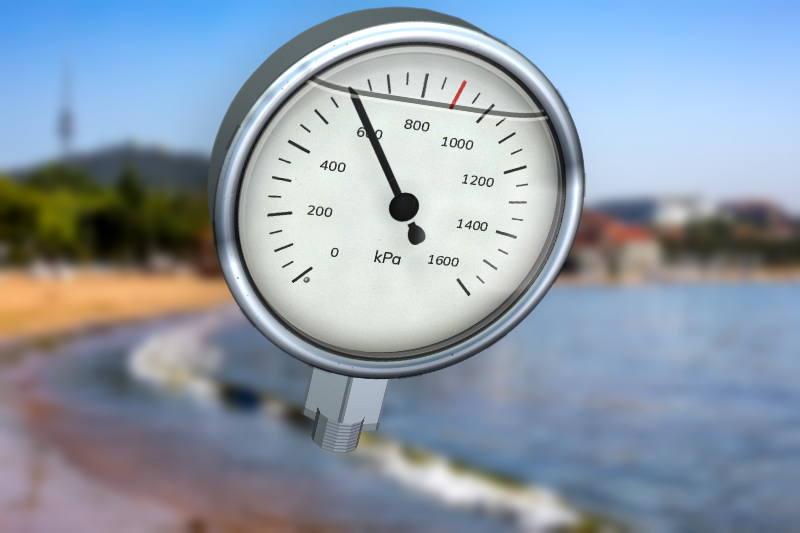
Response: value=600 unit=kPa
